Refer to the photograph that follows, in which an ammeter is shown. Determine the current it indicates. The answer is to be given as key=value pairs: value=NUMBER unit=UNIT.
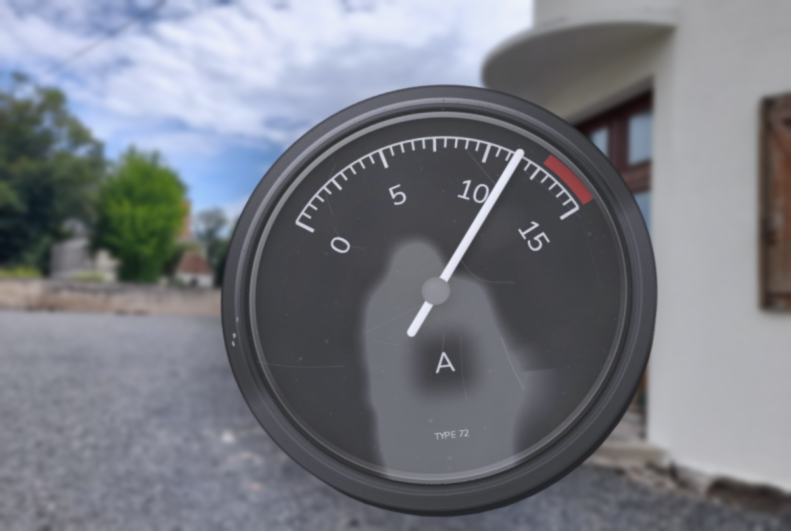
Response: value=11.5 unit=A
